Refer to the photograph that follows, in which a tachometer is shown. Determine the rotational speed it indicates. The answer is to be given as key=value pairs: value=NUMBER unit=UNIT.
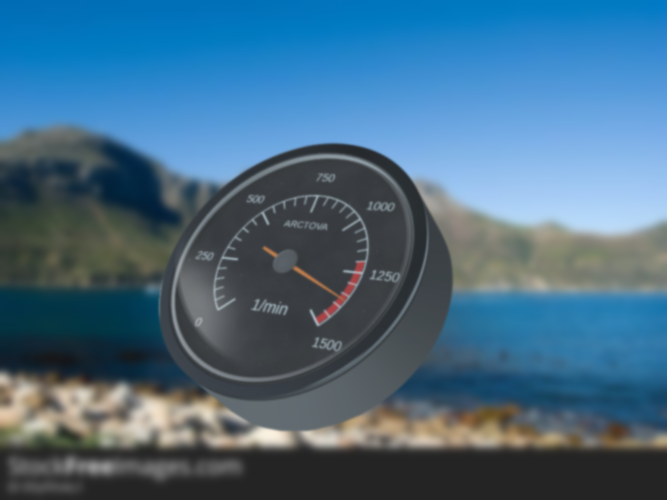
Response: value=1375 unit=rpm
